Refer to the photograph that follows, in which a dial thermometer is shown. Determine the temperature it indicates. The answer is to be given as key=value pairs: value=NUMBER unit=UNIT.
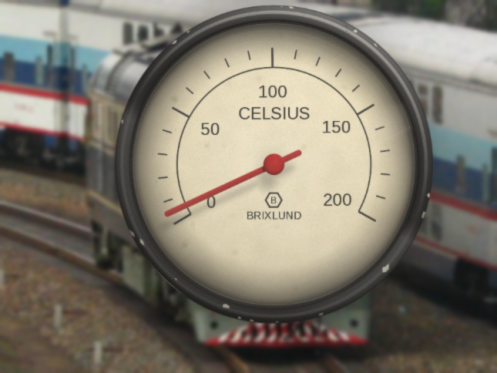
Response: value=5 unit=°C
